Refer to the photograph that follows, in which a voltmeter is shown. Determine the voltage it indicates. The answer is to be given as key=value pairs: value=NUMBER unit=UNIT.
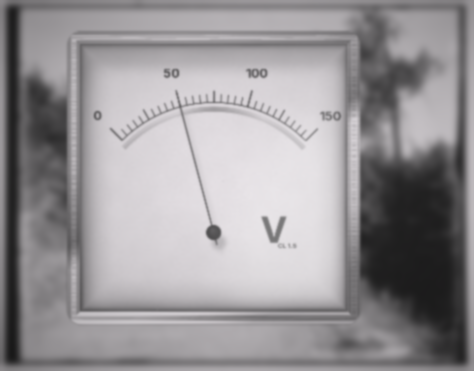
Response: value=50 unit=V
